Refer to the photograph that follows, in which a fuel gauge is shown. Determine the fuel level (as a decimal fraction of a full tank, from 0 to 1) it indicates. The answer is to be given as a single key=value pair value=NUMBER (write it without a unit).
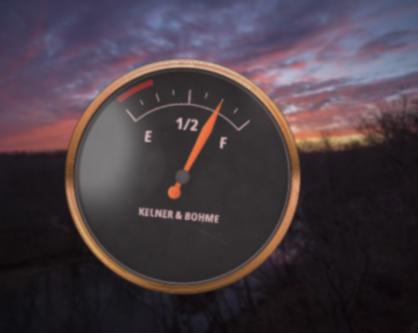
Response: value=0.75
